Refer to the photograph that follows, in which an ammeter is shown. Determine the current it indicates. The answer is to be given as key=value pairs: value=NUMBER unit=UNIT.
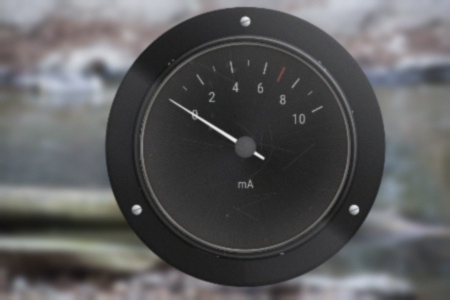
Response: value=0 unit=mA
